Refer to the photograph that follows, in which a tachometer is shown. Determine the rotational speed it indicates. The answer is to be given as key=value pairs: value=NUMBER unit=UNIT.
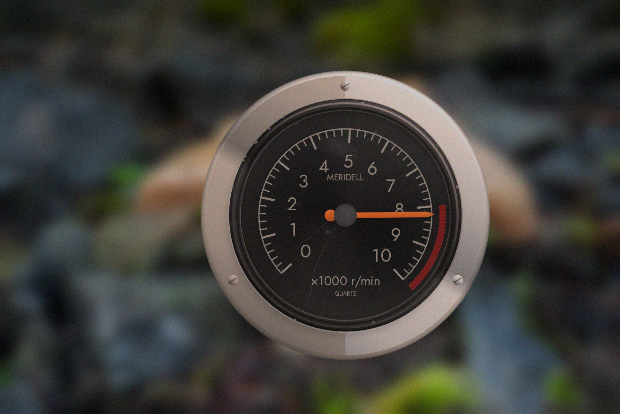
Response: value=8200 unit=rpm
